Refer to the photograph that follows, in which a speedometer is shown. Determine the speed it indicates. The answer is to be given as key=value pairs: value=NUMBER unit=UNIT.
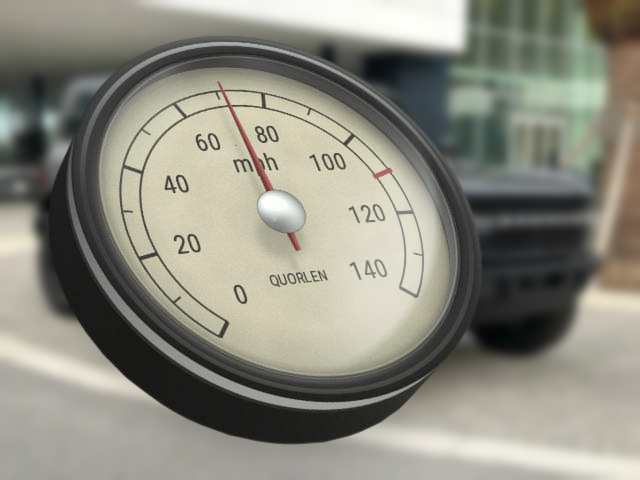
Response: value=70 unit=mph
